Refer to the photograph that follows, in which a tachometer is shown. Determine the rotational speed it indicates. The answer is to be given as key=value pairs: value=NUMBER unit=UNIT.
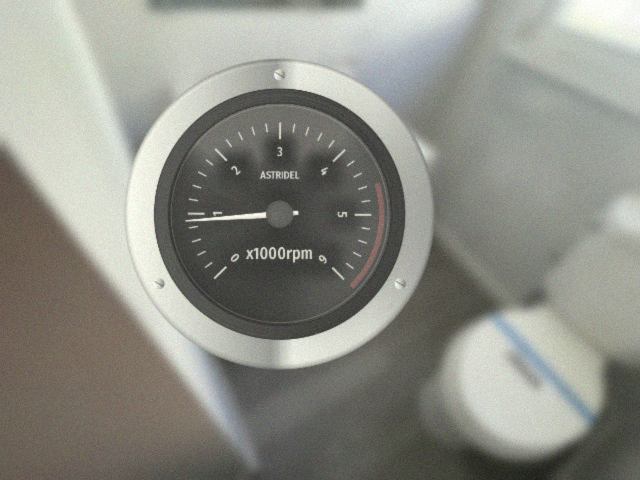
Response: value=900 unit=rpm
